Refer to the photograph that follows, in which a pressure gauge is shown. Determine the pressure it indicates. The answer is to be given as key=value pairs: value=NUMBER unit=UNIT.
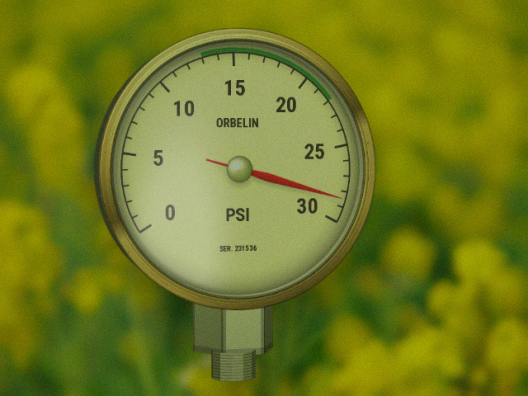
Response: value=28.5 unit=psi
